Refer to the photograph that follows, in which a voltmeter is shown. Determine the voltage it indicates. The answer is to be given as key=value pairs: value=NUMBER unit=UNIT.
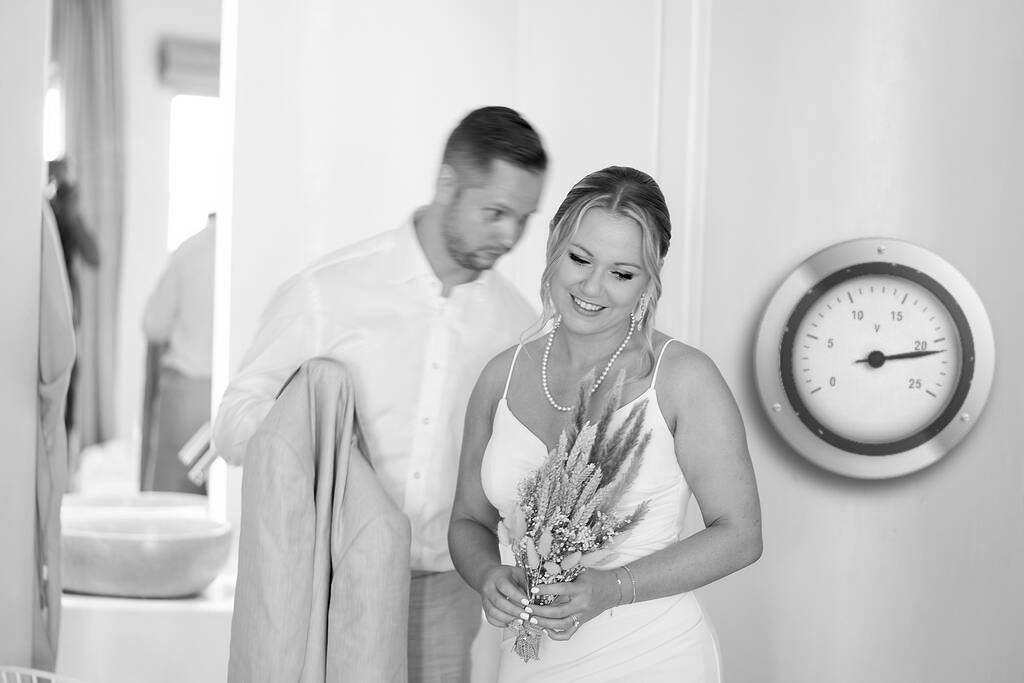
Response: value=21 unit=V
